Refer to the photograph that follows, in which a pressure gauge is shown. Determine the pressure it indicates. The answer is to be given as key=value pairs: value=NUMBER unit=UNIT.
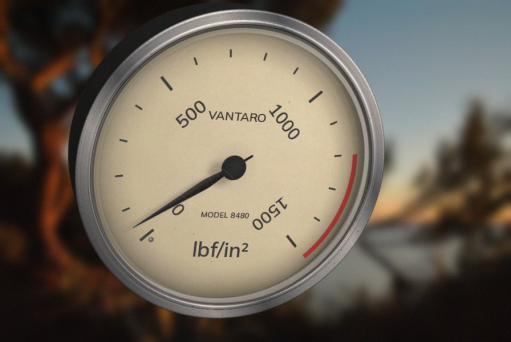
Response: value=50 unit=psi
